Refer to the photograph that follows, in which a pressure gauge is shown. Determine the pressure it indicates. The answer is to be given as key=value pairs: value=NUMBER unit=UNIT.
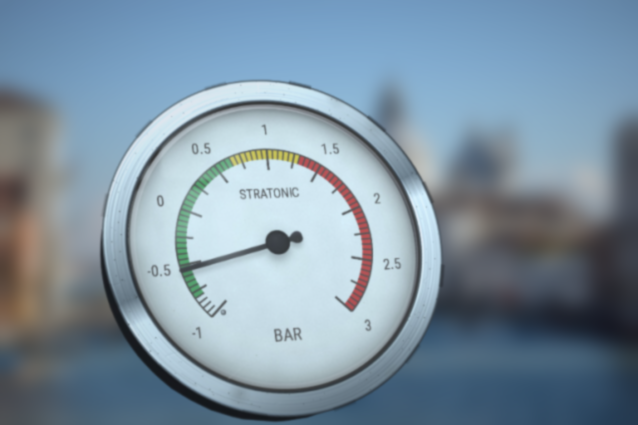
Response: value=-0.55 unit=bar
